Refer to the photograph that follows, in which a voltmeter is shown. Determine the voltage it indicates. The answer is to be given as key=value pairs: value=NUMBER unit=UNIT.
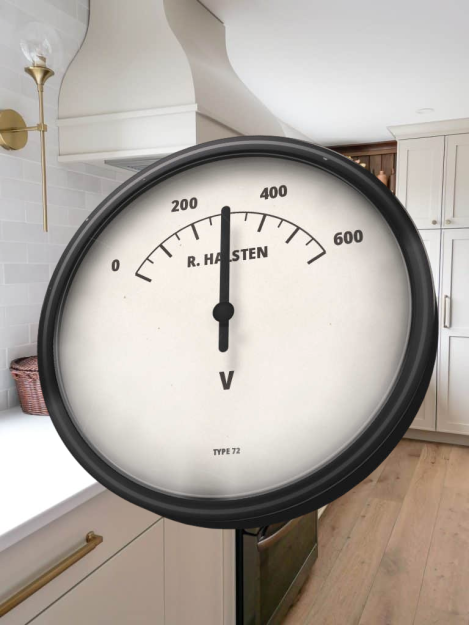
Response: value=300 unit=V
